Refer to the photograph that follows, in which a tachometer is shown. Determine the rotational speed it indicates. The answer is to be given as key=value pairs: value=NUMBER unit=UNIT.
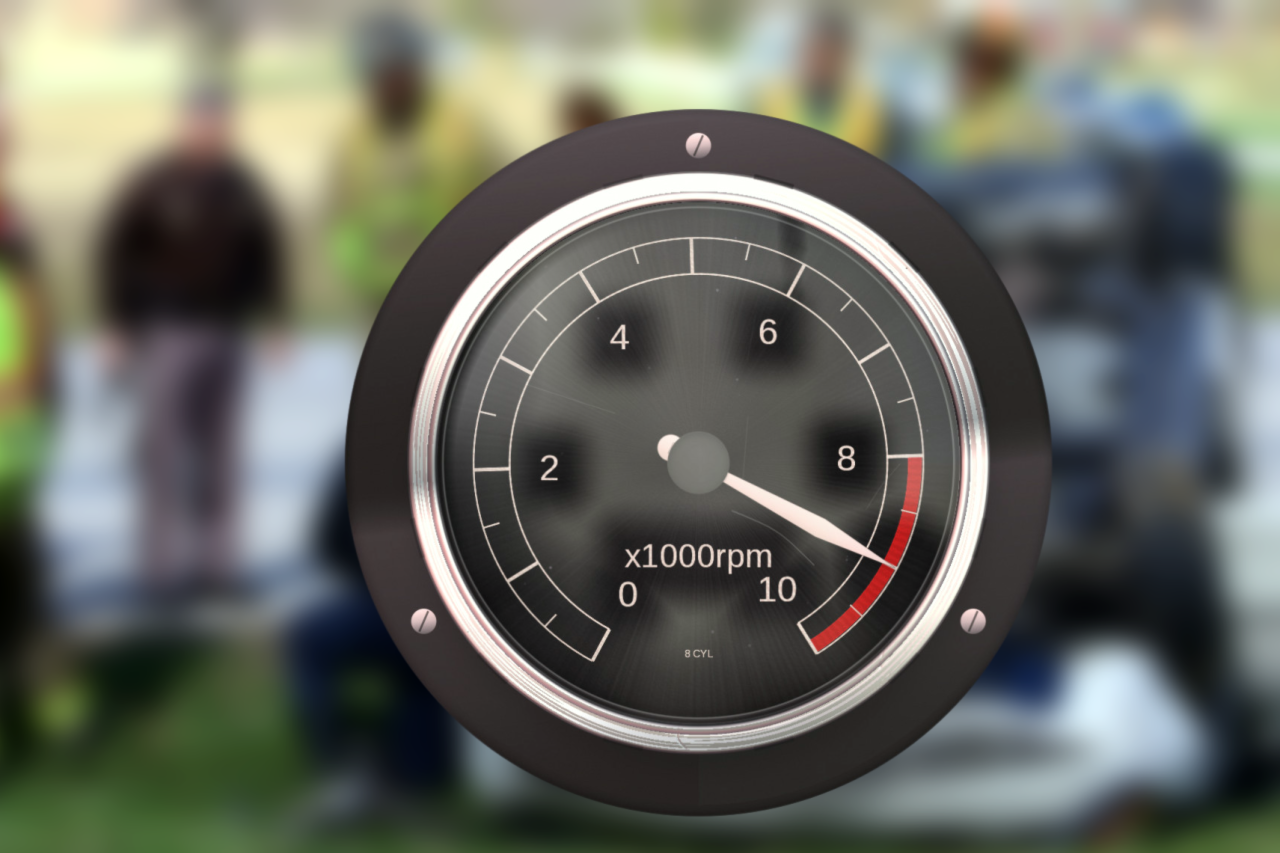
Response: value=9000 unit=rpm
